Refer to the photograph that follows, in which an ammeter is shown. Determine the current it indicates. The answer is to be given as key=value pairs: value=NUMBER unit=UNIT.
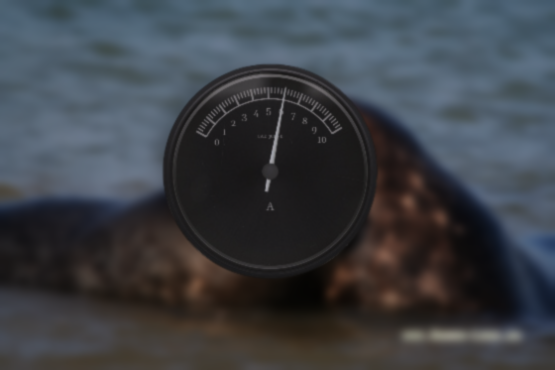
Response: value=6 unit=A
